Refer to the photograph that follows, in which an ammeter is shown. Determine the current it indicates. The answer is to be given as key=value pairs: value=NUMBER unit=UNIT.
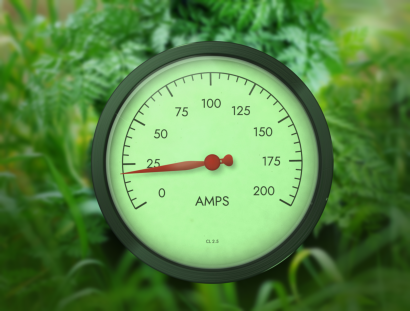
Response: value=20 unit=A
